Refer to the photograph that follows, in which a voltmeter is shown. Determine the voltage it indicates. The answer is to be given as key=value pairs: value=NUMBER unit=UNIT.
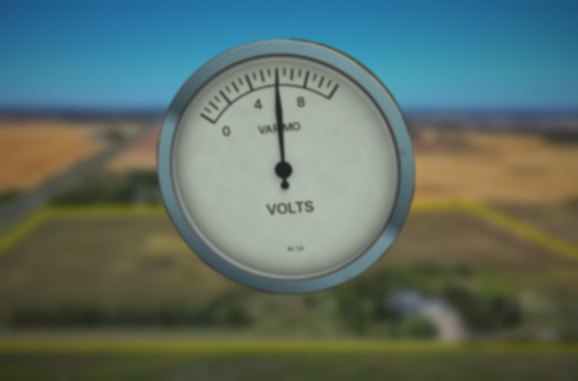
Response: value=6 unit=V
